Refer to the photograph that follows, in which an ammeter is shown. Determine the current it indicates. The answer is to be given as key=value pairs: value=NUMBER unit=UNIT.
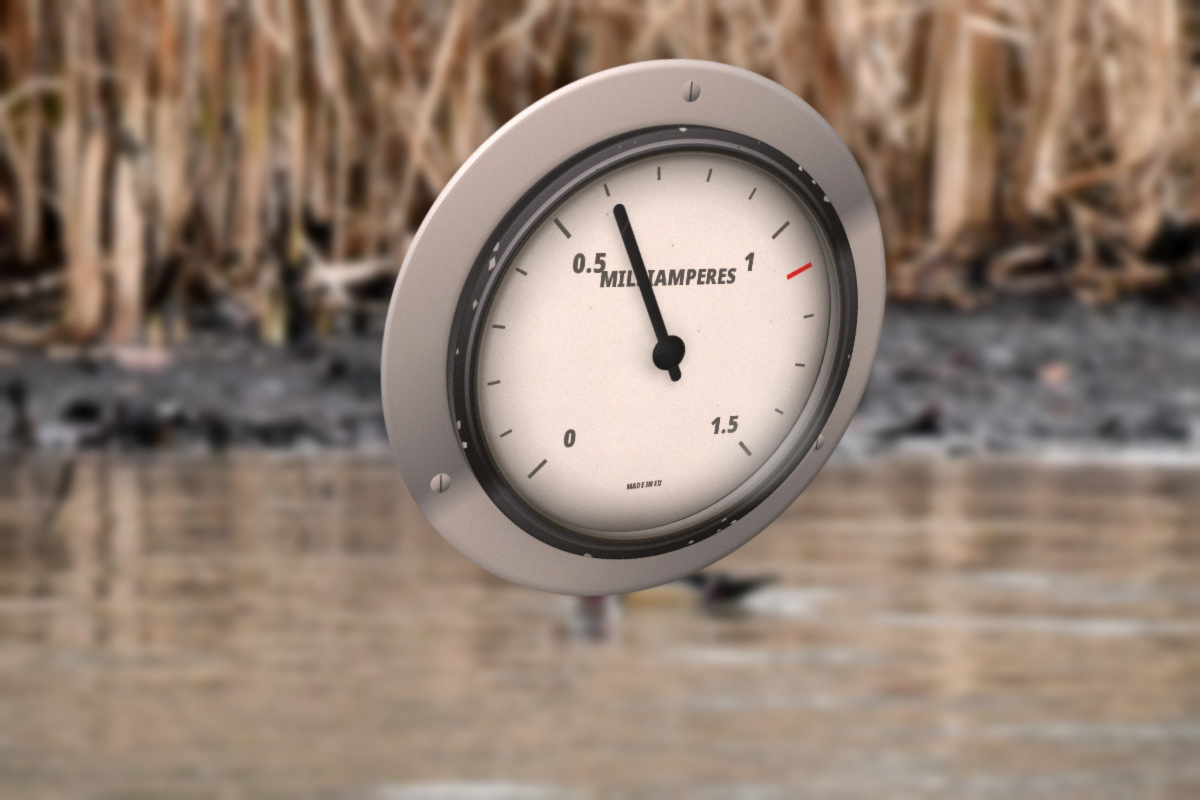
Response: value=0.6 unit=mA
